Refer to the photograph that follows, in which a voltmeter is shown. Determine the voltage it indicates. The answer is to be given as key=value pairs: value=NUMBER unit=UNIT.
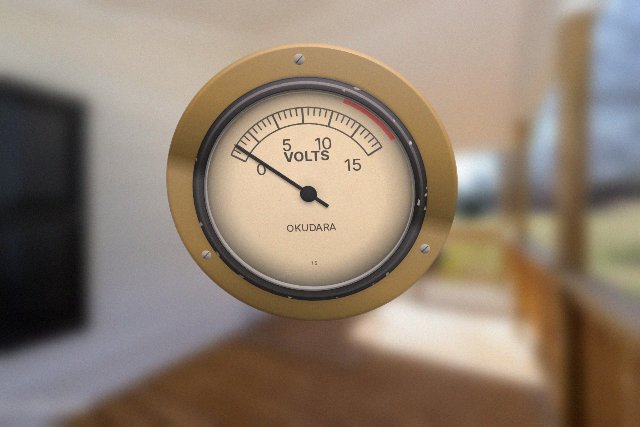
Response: value=1 unit=V
